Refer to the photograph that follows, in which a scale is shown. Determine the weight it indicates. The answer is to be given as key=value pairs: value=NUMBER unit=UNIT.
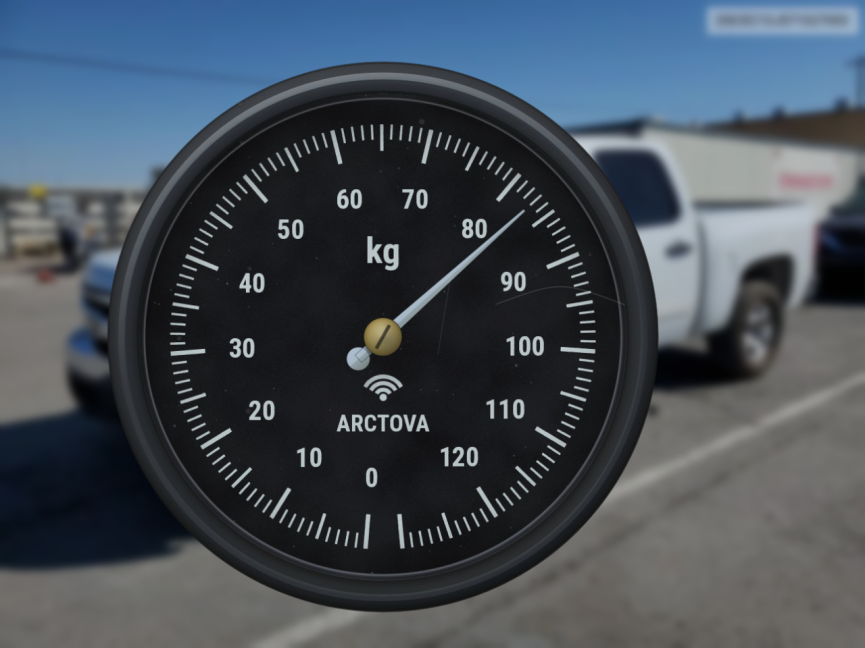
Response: value=83 unit=kg
